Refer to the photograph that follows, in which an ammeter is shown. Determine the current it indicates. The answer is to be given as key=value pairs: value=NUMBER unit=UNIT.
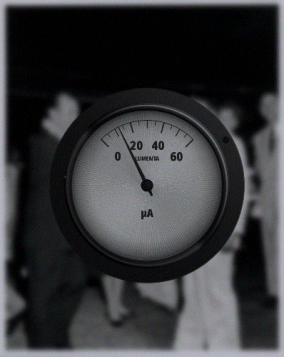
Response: value=12.5 unit=µA
